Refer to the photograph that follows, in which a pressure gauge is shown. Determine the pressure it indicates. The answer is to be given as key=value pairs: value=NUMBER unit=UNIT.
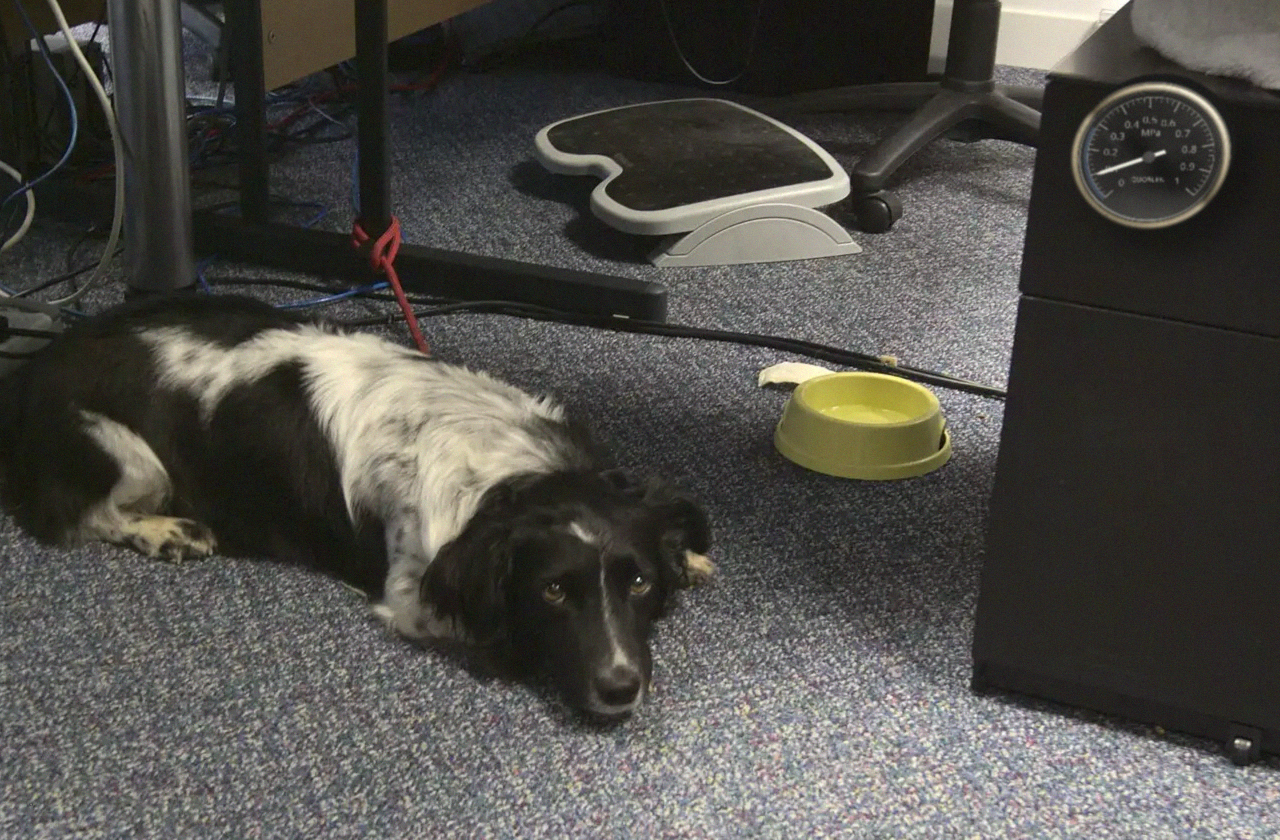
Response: value=0.1 unit=MPa
